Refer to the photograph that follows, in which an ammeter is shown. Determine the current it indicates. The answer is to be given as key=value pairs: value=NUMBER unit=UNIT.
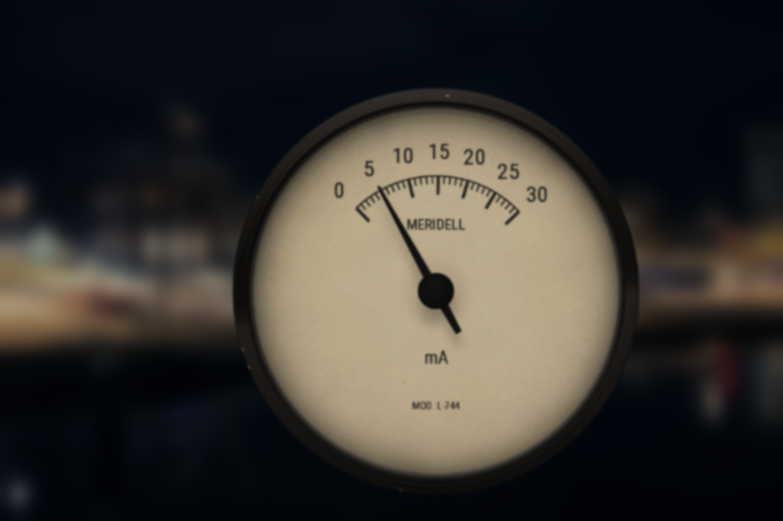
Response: value=5 unit=mA
